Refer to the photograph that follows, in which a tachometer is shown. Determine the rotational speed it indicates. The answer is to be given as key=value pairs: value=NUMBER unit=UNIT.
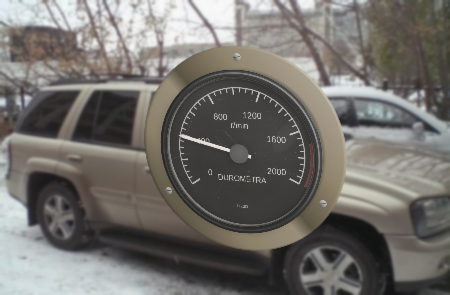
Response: value=400 unit=rpm
